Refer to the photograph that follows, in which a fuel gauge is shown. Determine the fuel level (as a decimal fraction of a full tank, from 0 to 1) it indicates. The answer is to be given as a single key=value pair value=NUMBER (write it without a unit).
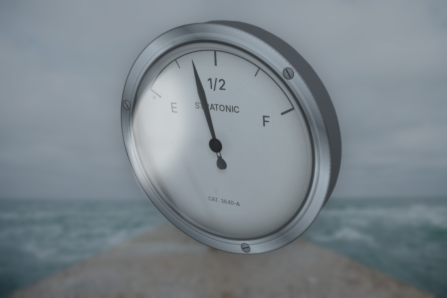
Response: value=0.375
